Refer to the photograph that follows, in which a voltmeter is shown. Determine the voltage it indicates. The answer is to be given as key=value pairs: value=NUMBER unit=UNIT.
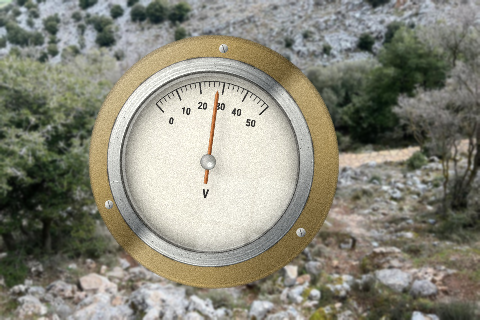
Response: value=28 unit=V
